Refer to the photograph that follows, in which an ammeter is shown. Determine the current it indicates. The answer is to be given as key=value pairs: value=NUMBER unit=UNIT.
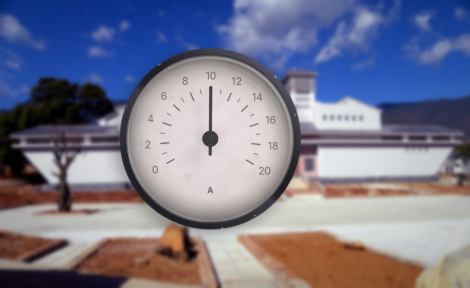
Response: value=10 unit=A
